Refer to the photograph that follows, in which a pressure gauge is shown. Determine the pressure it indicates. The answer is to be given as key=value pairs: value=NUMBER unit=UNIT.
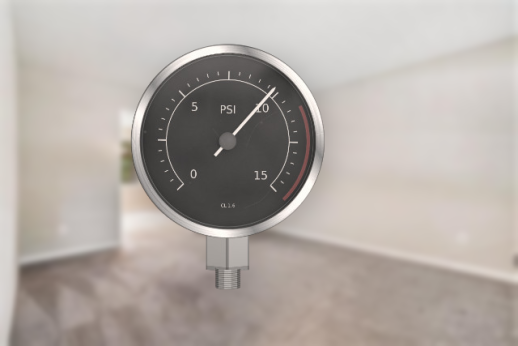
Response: value=9.75 unit=psi
